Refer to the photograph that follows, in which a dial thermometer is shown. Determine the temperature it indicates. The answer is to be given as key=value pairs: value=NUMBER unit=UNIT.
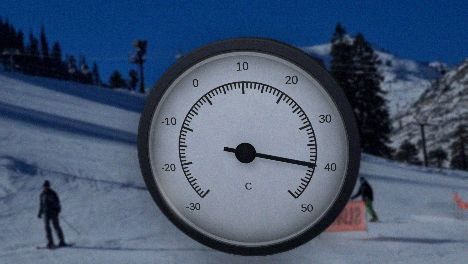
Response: value=40 unit=°C
